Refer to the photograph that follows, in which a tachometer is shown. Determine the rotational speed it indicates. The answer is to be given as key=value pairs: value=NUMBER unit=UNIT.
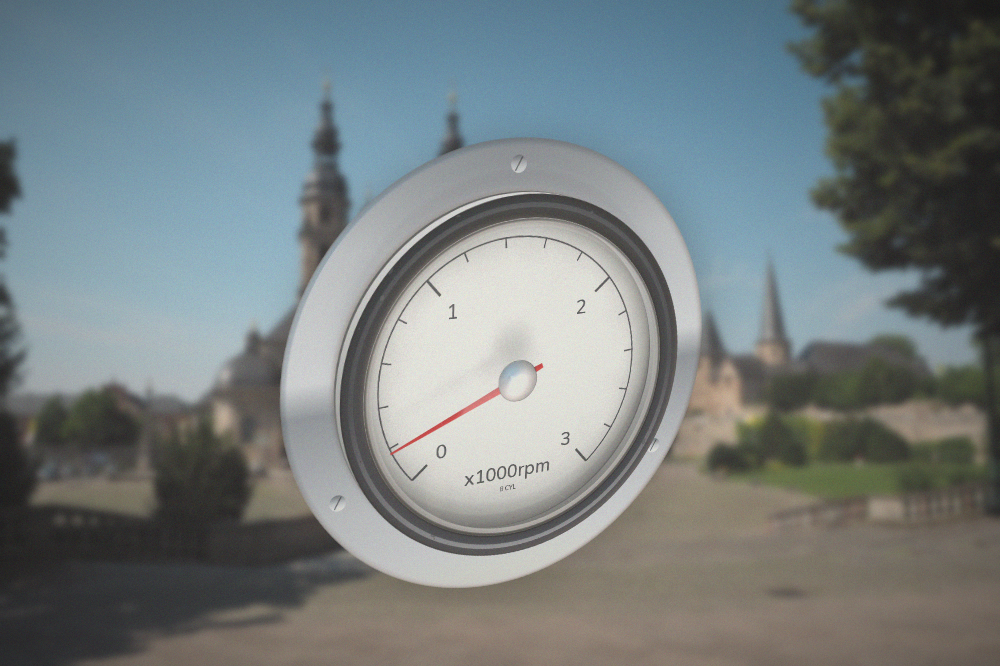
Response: value=200 unit=rpm
